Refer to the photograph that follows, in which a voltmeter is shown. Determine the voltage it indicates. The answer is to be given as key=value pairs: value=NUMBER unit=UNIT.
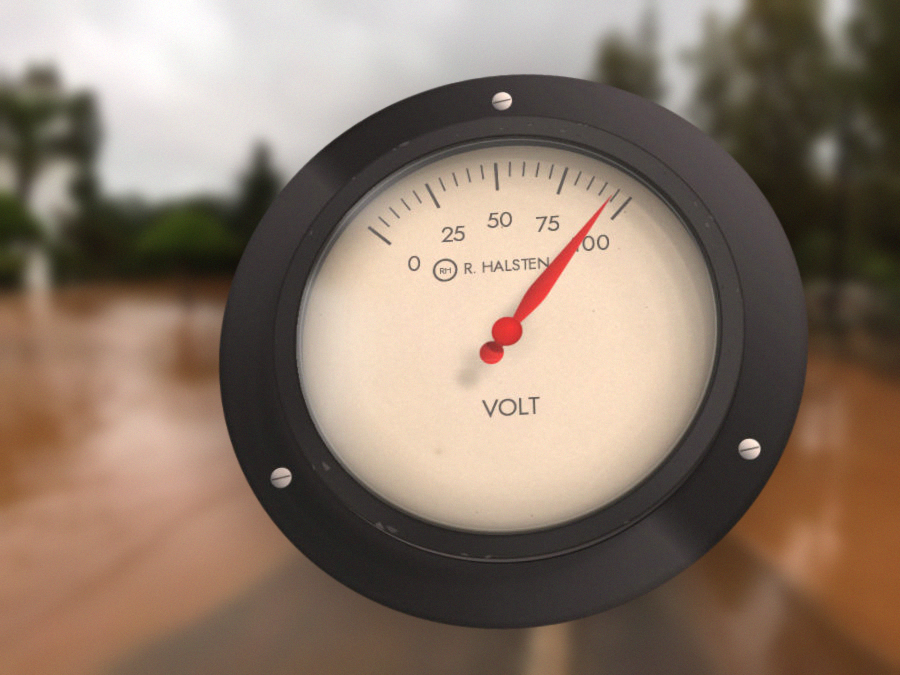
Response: value=95 unit=V
